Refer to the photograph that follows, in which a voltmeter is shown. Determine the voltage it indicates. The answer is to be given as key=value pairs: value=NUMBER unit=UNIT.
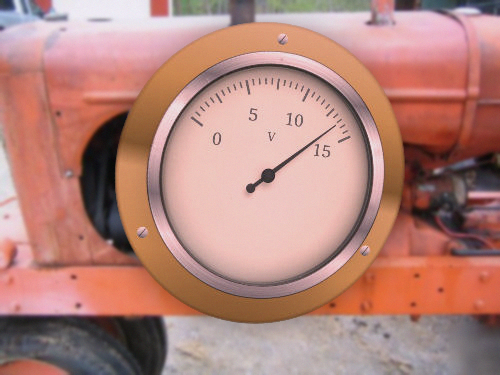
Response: value=13.5 unit=V
